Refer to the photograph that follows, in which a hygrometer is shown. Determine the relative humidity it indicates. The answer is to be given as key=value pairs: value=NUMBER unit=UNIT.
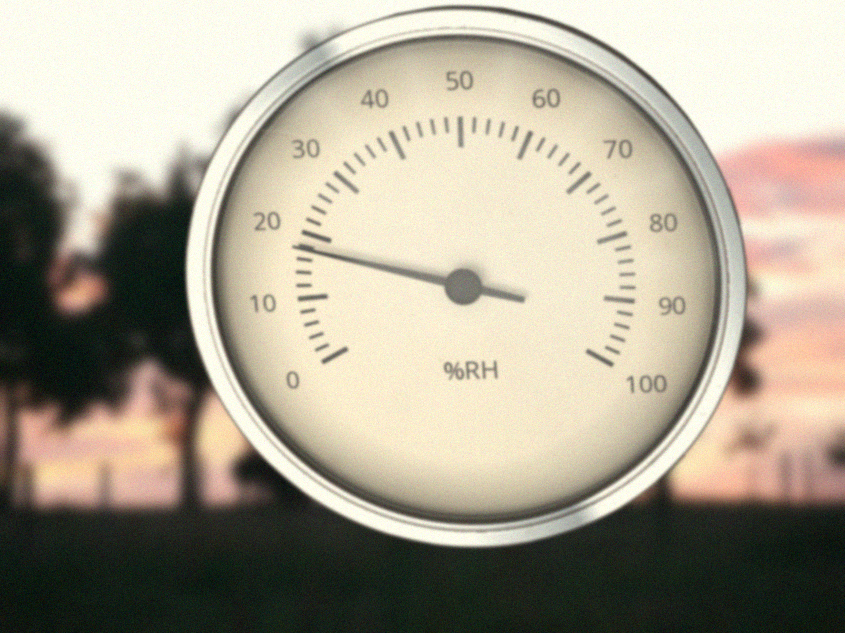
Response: value=18 unit=%
